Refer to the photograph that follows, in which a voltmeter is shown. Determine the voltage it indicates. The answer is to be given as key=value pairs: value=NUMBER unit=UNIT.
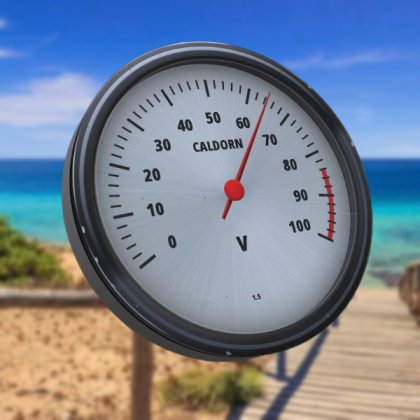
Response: value=64 unit=V
